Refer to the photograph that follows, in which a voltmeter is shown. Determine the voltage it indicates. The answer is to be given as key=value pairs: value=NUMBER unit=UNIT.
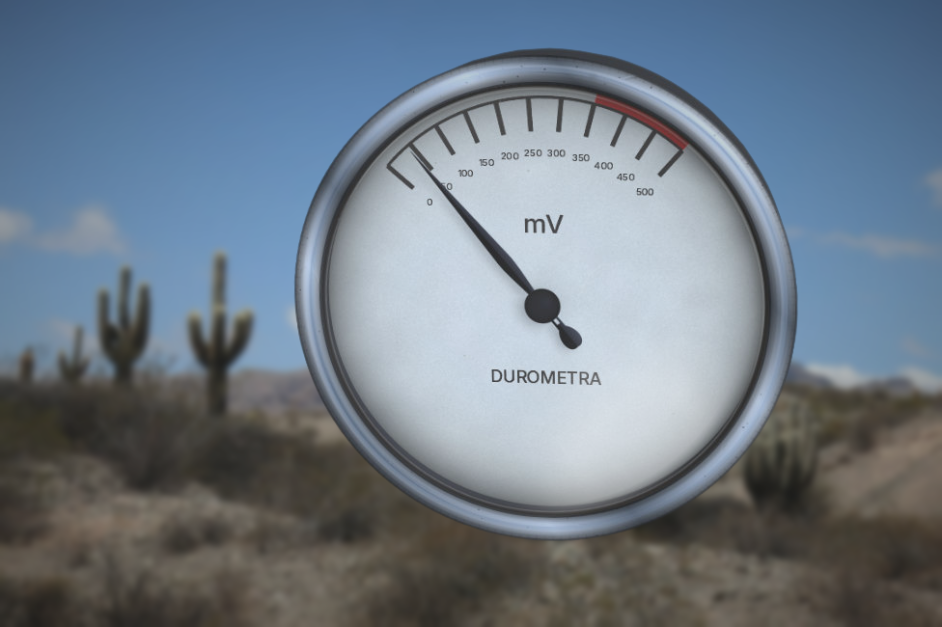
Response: value=50 unit=mV
